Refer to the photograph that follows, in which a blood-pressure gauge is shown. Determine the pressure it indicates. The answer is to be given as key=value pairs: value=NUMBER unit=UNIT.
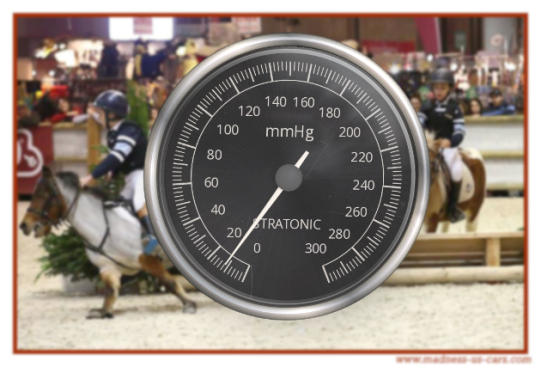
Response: value=12 unit=mmHg
